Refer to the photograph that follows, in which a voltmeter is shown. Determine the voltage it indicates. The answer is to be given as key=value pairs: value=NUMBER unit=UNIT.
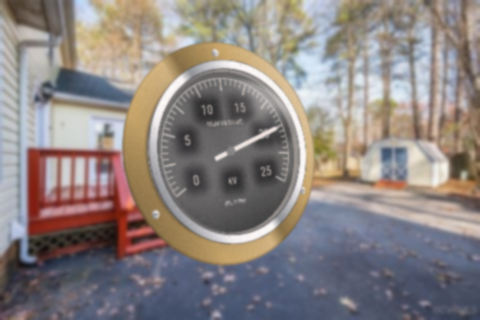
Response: value=20 unit=kV
